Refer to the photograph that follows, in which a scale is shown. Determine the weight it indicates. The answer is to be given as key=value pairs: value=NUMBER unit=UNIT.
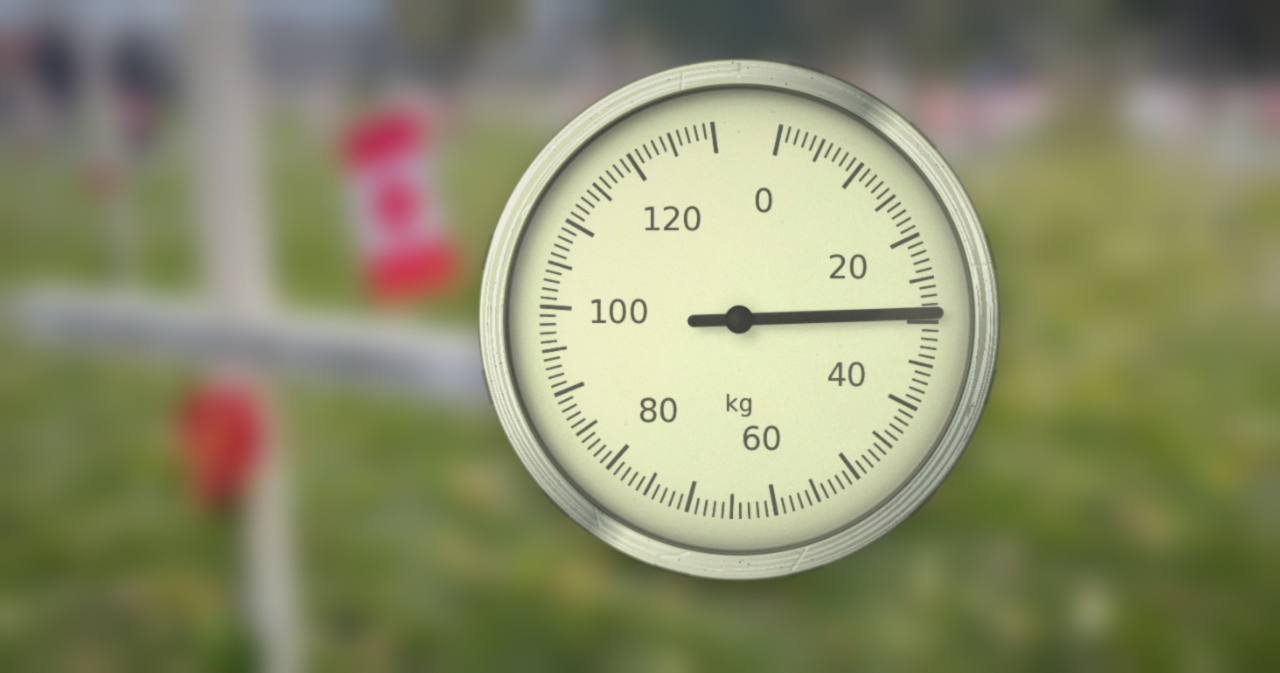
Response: value=29 unit=kg
